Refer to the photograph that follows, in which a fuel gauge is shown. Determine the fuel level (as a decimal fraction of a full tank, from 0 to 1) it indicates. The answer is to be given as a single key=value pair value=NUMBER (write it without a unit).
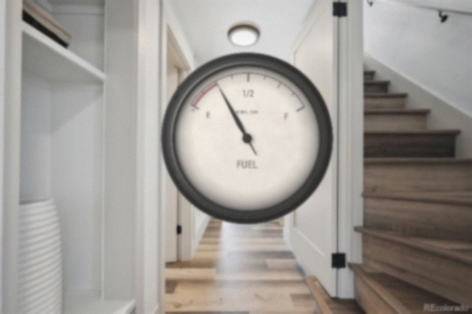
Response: value=0.25
